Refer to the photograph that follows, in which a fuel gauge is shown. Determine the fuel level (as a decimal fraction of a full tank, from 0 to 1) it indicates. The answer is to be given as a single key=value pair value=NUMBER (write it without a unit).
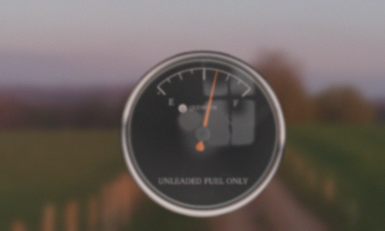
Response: value=0.625
